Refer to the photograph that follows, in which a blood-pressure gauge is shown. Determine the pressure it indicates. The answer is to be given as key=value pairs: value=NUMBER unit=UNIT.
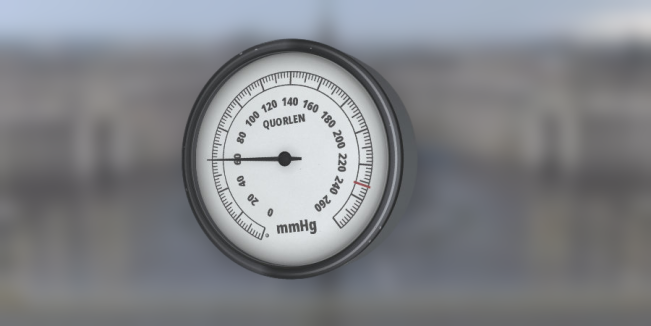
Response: value=60 unit=mmHg
